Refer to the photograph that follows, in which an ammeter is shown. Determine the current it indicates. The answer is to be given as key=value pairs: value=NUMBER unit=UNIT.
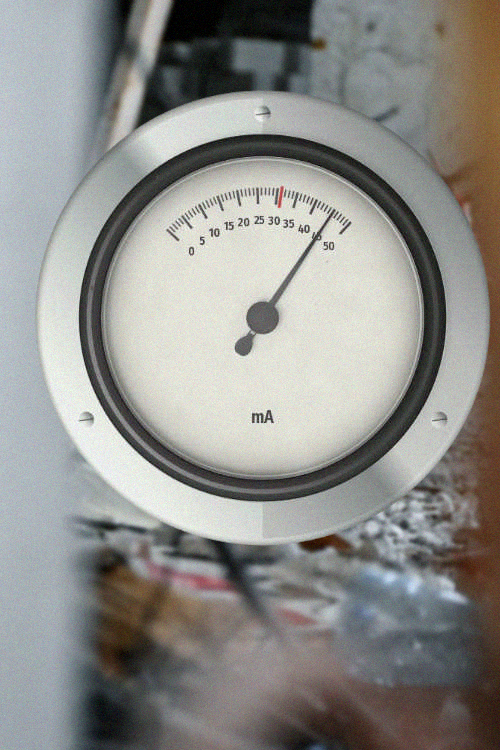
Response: value=45 unit=mA
